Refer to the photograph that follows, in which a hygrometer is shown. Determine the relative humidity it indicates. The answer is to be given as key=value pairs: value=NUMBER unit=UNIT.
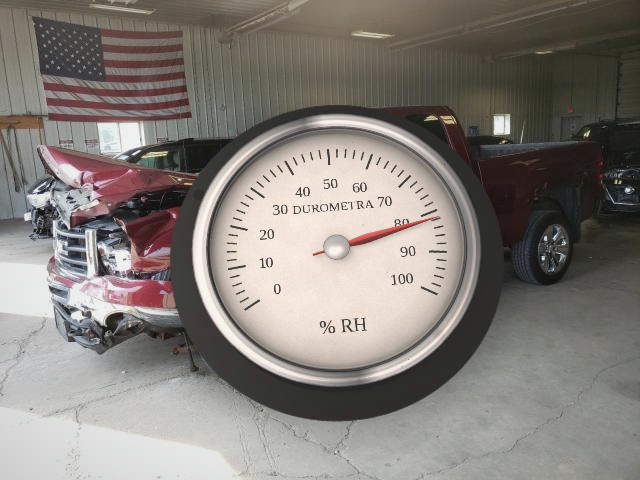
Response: value=82 unit=%
